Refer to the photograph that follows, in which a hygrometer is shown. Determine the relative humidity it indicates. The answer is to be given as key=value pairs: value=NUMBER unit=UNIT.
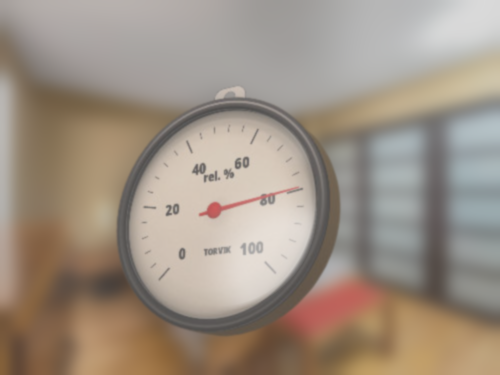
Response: value=80 unit=%
